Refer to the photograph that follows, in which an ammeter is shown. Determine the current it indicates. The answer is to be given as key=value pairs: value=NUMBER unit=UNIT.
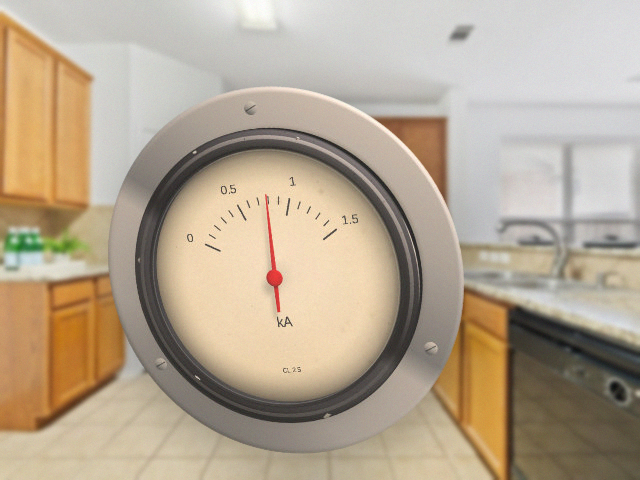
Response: value=0.8 unit=kA
